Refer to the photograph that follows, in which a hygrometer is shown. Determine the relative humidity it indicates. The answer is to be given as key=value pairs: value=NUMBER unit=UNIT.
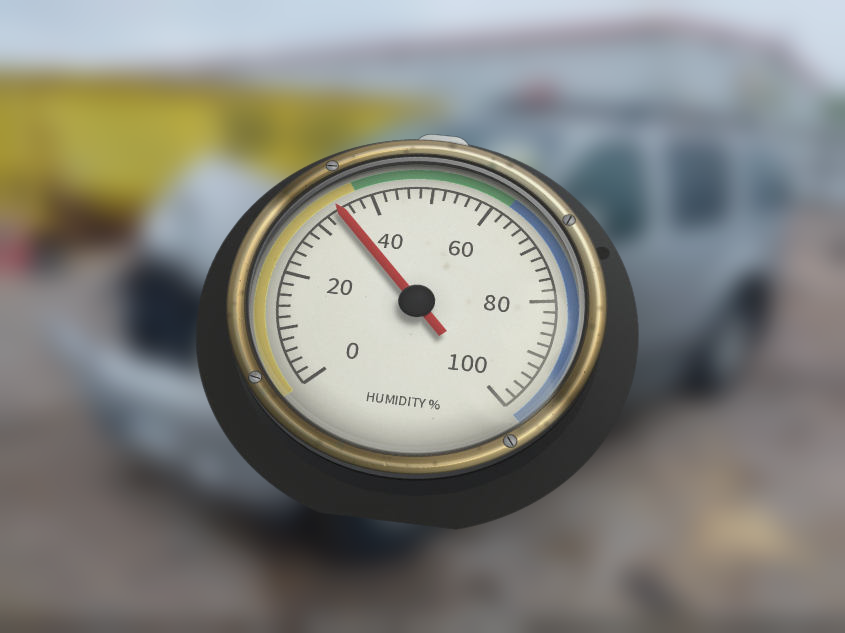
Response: value=34 unit=%
